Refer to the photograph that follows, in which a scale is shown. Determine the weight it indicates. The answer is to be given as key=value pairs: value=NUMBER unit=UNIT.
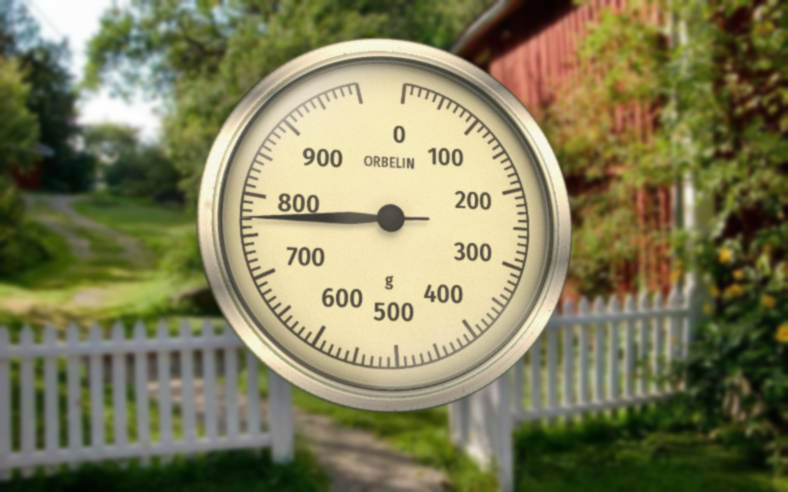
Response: value=770 unit=g
